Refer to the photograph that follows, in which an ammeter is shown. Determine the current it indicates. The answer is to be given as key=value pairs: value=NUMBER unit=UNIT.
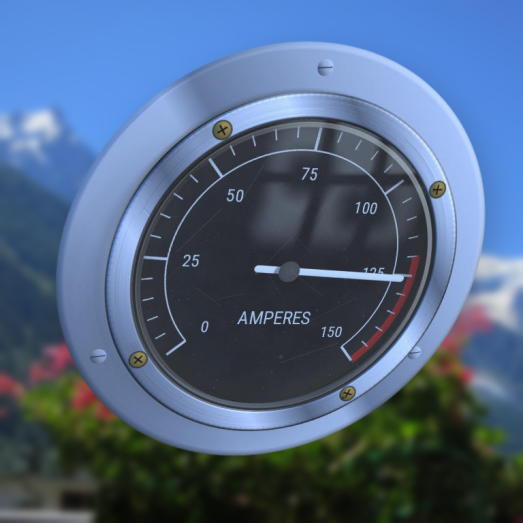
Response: value=125 unit=A
